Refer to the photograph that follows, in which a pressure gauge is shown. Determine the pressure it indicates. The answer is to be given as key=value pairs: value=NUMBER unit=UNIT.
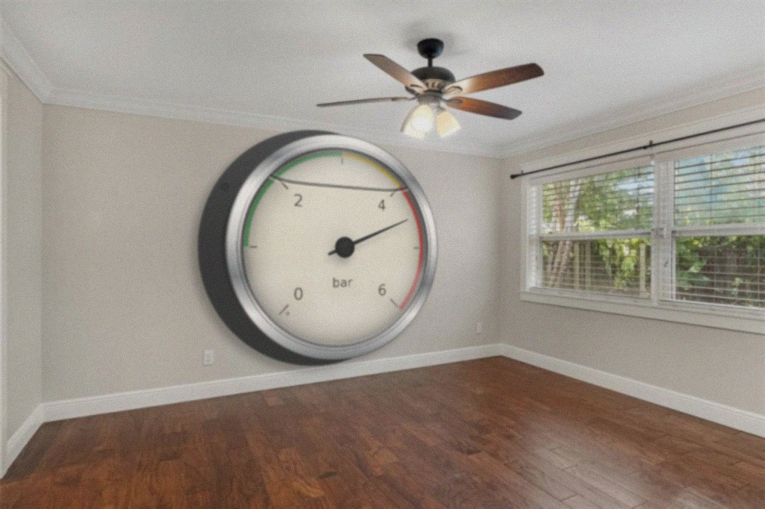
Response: value=4.5 unit=bar
